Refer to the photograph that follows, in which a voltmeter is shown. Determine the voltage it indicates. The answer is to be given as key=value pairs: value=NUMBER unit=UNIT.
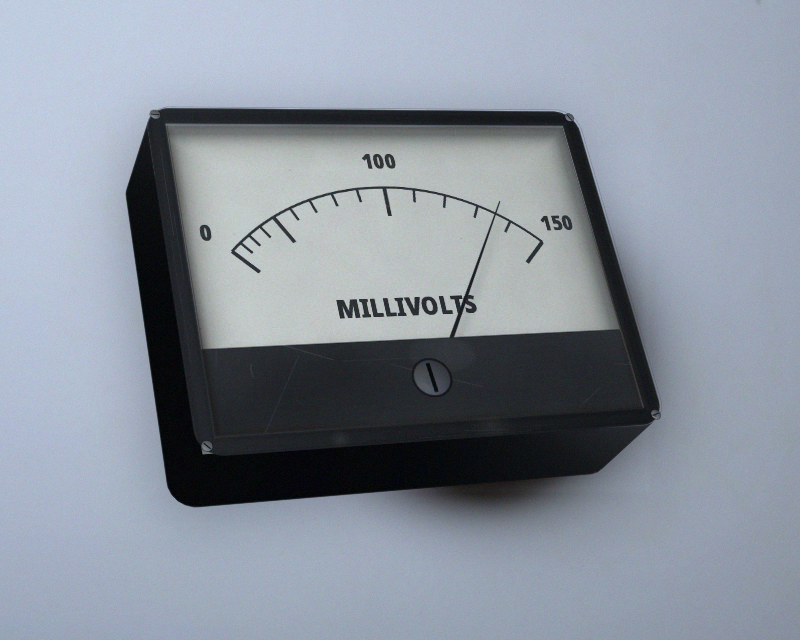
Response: value=135 unit=mV
